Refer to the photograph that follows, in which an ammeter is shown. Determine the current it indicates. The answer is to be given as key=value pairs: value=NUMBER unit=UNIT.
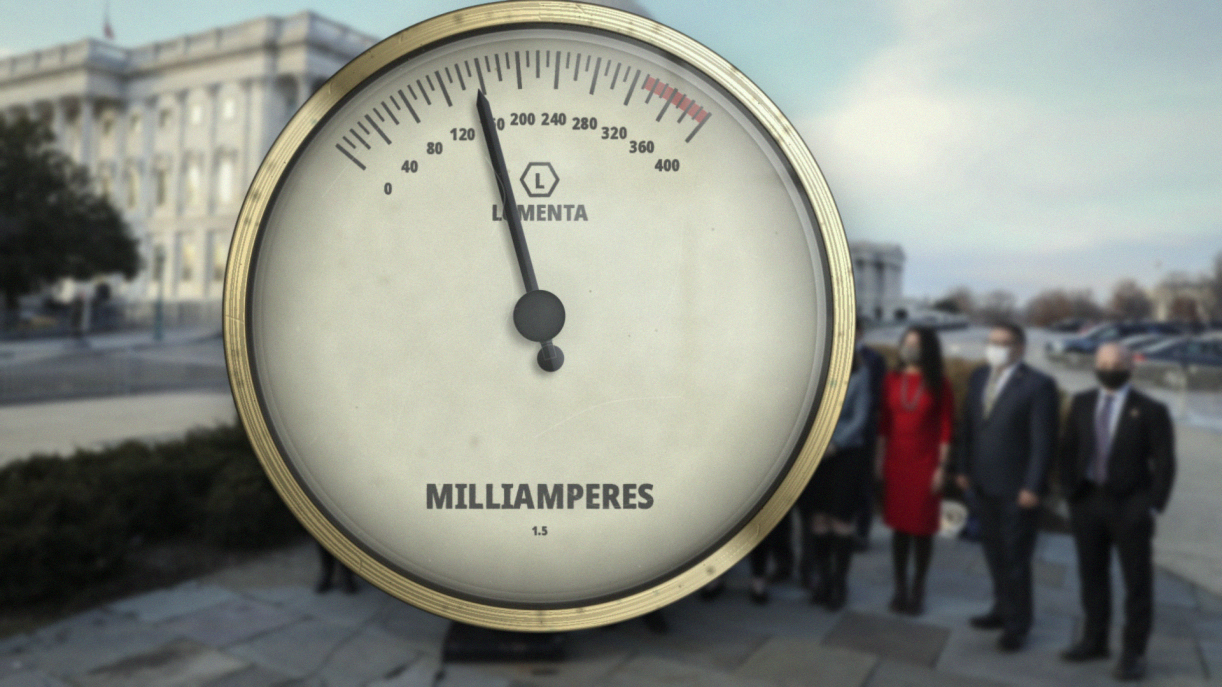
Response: value=155 unit=mA
